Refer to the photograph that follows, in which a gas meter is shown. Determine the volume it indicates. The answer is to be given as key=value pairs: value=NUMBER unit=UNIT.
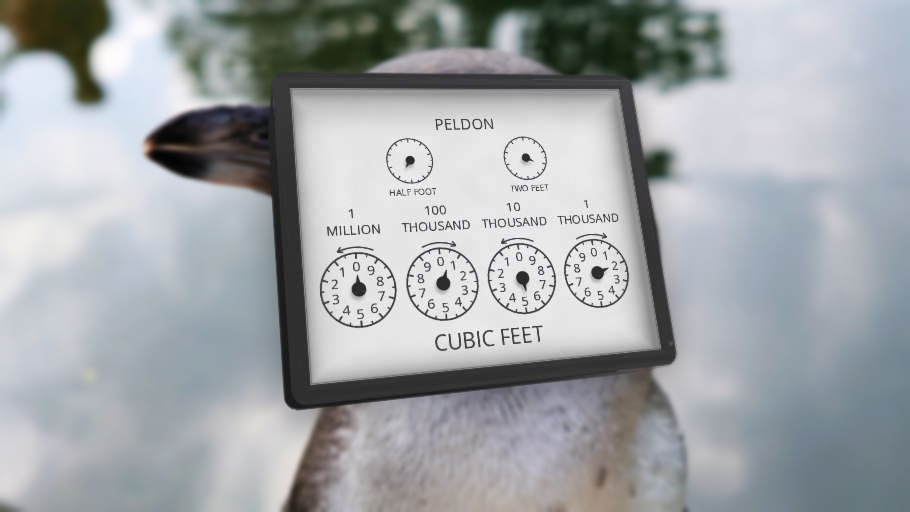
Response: value=5200 unit=ft³
